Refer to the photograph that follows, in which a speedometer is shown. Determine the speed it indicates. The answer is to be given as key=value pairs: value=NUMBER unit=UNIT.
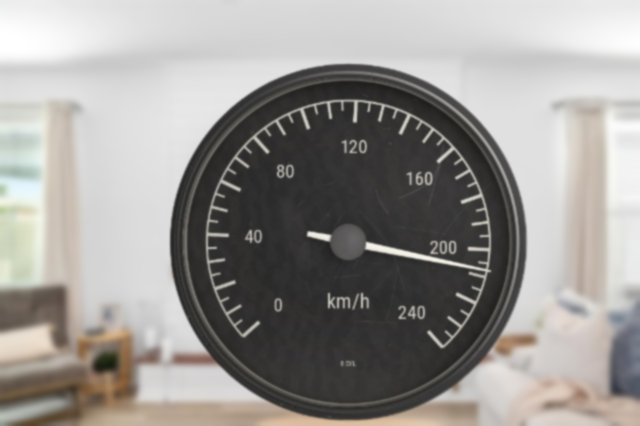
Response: value=207.5 unit=km/h
